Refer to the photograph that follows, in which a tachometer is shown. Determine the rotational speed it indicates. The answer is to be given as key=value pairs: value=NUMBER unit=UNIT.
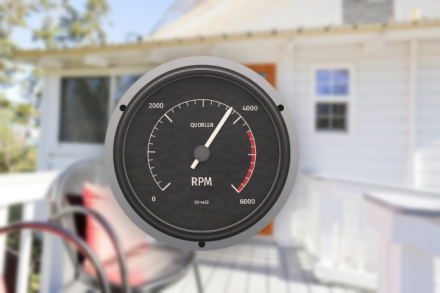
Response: value=3700 unit=rpm
